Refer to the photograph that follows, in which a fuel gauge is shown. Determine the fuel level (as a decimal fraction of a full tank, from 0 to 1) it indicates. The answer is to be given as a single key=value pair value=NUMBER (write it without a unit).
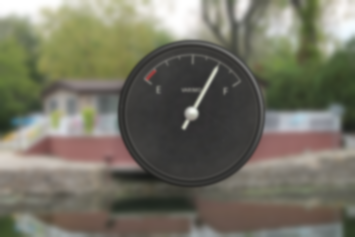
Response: value=0.75
